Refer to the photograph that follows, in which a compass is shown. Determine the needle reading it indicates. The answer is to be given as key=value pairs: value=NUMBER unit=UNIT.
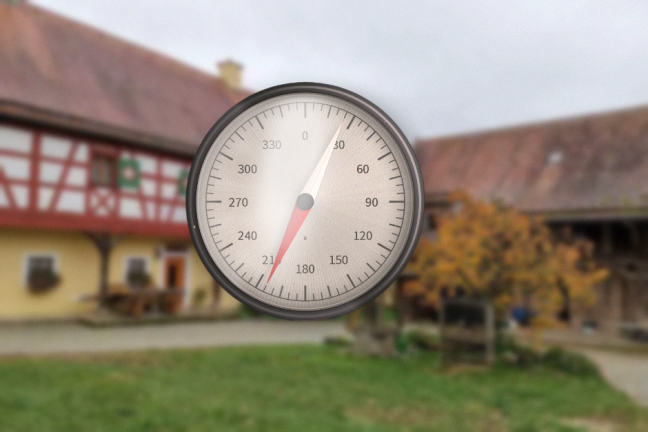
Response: value=205 unit=°
